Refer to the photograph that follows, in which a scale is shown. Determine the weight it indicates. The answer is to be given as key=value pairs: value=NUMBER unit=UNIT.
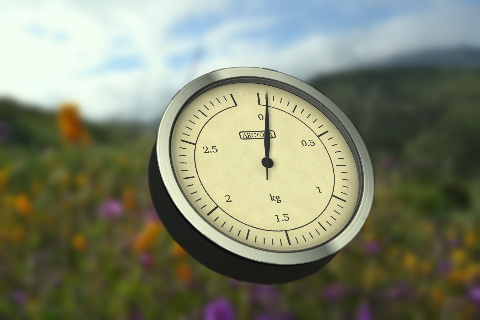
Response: value=0.05 unit=kg
